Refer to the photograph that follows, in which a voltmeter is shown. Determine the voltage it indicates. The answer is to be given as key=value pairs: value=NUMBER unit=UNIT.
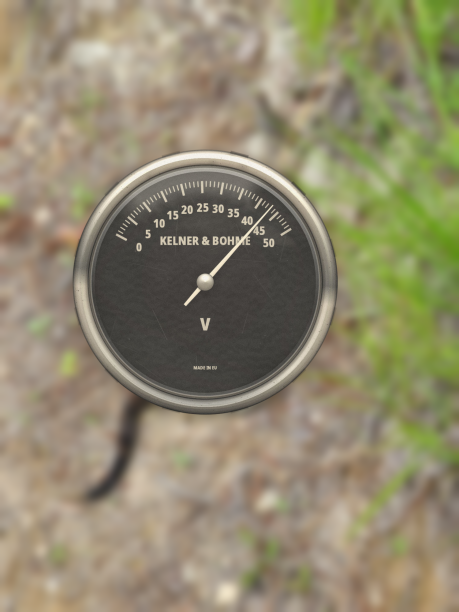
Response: value=43 unit=V
